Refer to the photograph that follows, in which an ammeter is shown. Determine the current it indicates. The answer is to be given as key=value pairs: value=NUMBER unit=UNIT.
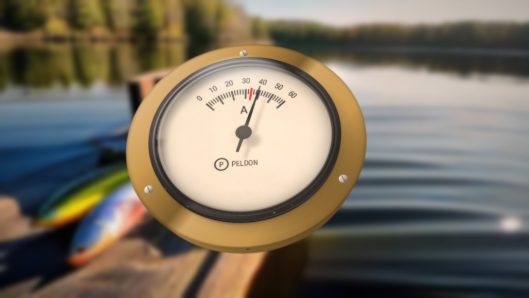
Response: value=40 unit=A
